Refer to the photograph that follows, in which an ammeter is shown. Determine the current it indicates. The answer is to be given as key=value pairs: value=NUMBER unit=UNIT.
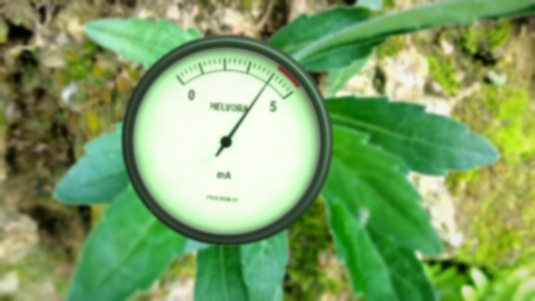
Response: value=4 unit=mA
